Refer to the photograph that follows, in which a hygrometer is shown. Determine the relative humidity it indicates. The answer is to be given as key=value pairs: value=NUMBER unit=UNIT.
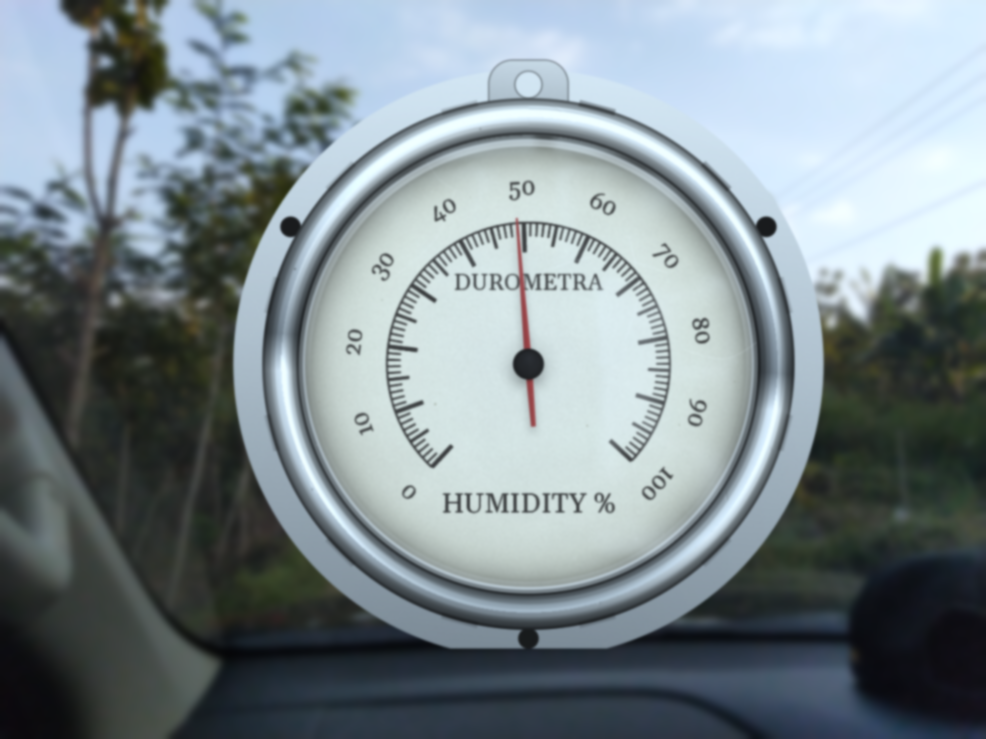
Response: value=49 unit=%
